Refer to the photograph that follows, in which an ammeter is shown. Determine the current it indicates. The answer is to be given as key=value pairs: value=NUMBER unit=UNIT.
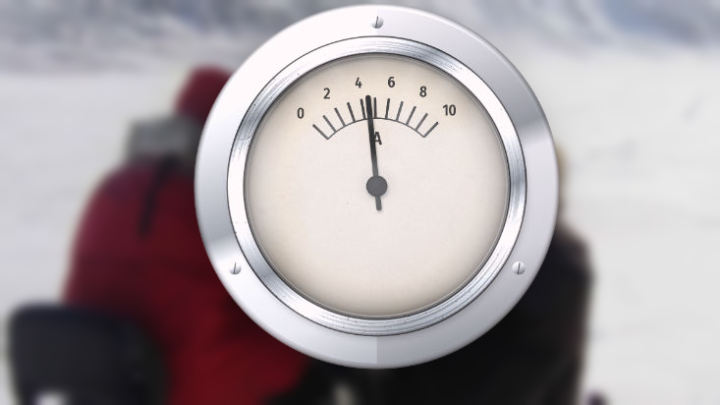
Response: value=4.5 unit=A
